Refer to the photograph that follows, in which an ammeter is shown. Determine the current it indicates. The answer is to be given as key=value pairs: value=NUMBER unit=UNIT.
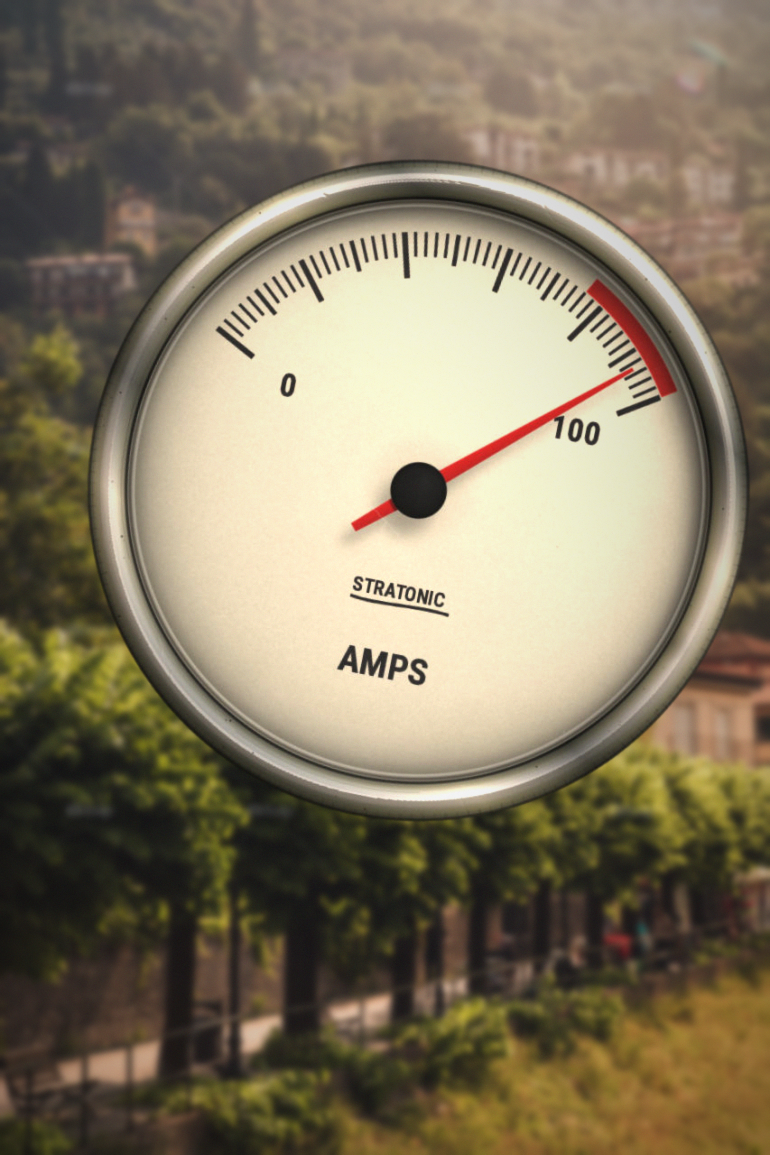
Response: value=93 unit=A
